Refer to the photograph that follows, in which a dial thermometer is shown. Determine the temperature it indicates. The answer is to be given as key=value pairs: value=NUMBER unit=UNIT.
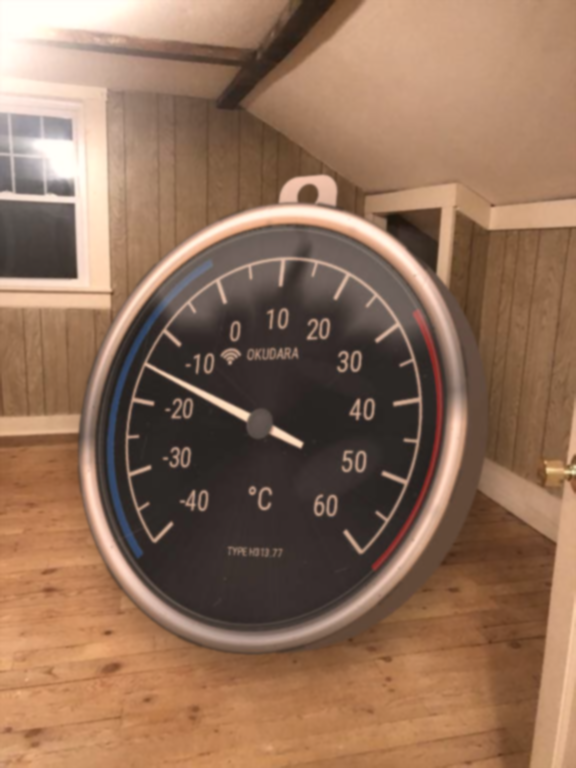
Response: value=-15 unit=°C
